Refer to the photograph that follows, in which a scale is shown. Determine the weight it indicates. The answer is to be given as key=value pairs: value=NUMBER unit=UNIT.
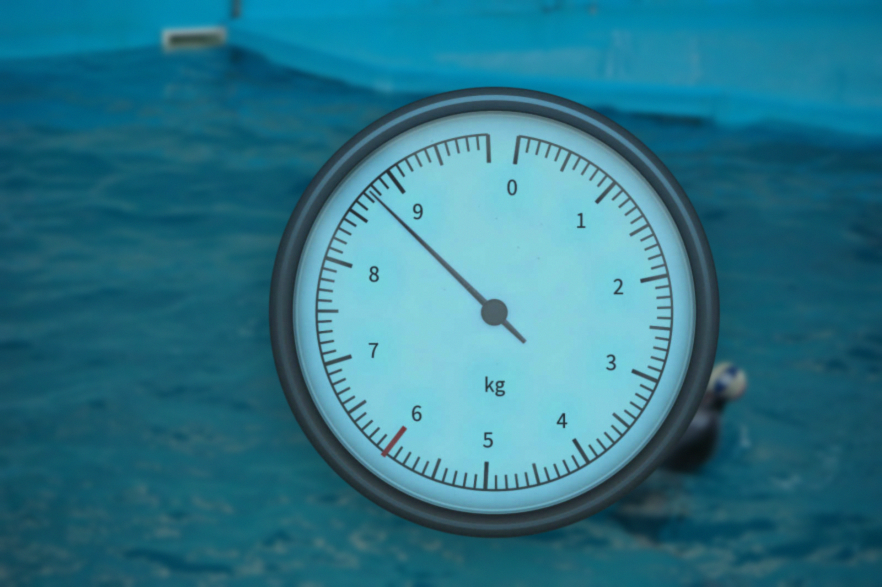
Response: value=8.75 unit=kg
